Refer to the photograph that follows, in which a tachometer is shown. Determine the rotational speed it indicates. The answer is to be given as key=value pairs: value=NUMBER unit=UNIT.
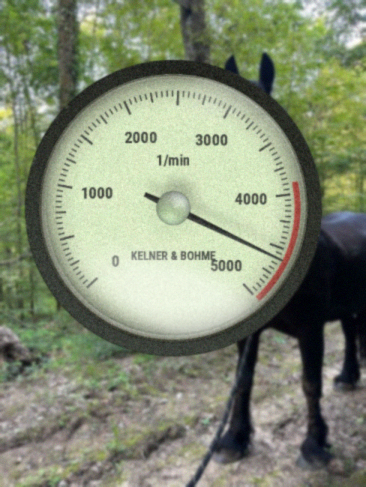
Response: value=4600 unit=rpm
